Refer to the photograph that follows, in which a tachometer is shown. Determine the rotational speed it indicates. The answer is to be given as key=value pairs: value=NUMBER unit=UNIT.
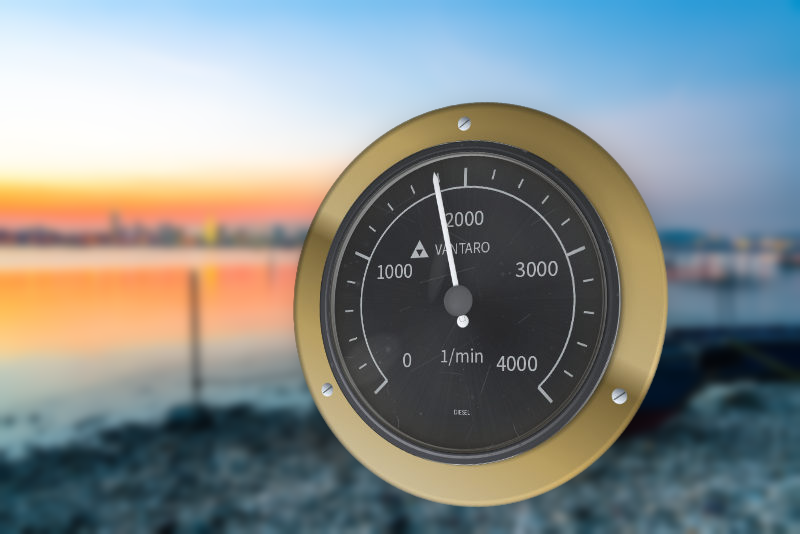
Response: value=1800 unit=rpm
